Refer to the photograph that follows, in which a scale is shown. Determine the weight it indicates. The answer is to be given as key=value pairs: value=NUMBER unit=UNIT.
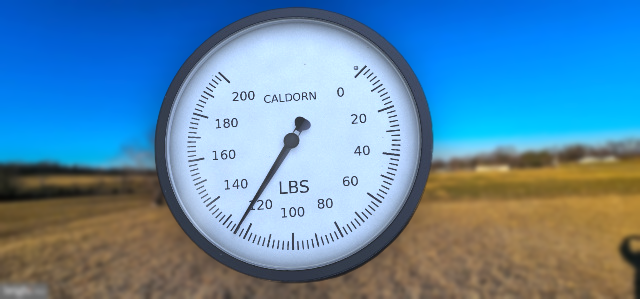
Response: value=124 unit=lb
